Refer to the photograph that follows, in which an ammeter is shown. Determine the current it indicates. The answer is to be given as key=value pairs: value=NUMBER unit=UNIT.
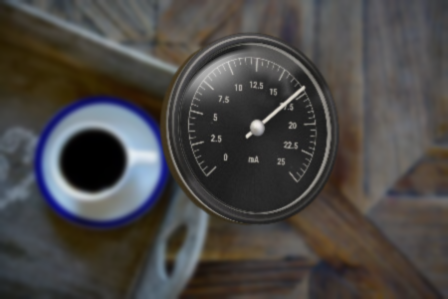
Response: value=17 unit=mA
